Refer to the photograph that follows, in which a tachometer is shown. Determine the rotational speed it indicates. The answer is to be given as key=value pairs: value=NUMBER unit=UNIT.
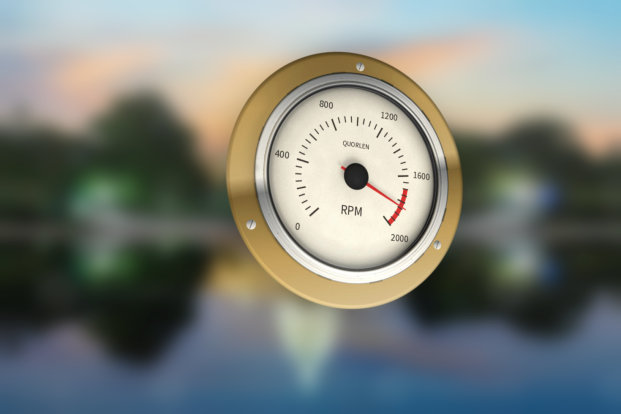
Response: value=1850 unit=rpm
